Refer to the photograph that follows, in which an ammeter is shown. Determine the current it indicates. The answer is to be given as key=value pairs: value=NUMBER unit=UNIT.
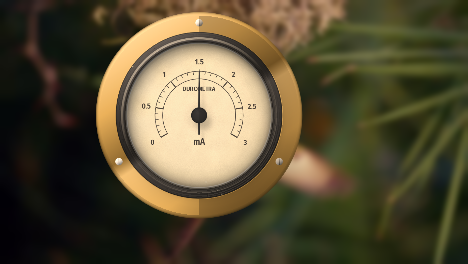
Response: value=1.5 unit=mA
